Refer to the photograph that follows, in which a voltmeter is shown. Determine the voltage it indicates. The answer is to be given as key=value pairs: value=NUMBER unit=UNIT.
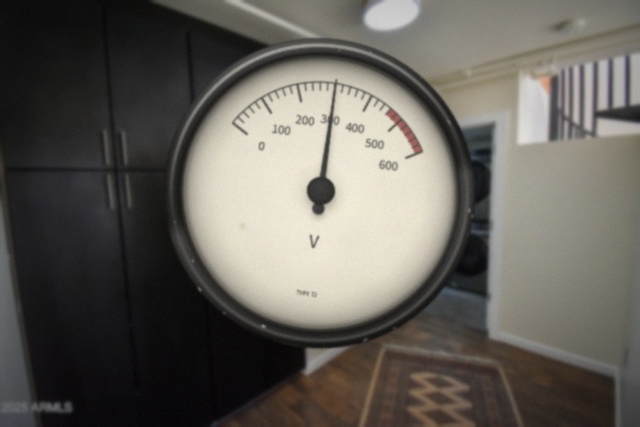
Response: value=300 unit=V
